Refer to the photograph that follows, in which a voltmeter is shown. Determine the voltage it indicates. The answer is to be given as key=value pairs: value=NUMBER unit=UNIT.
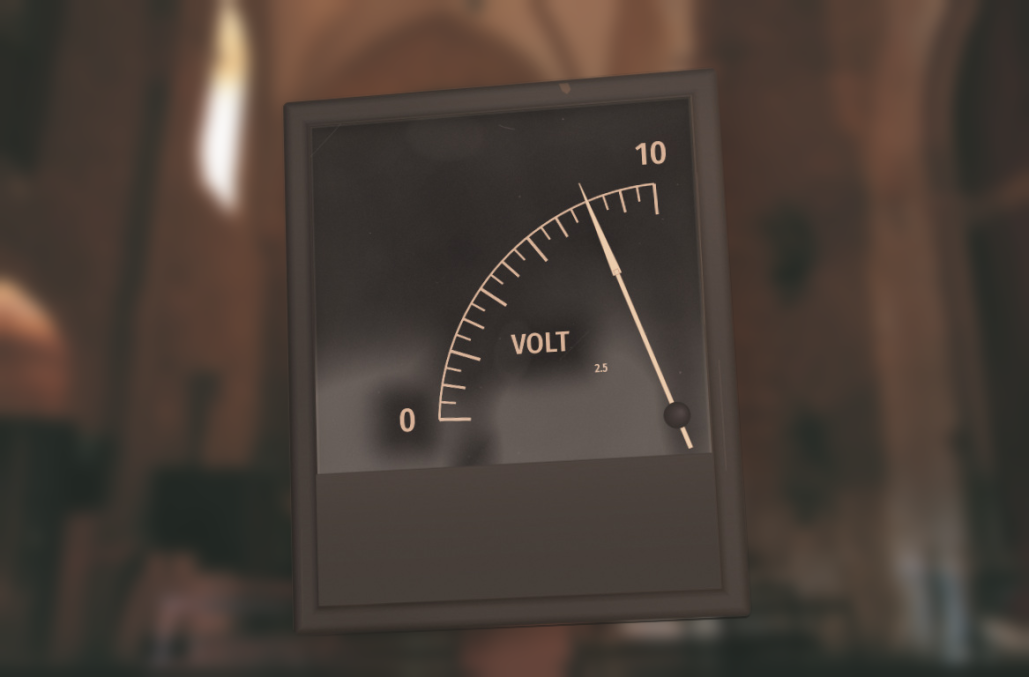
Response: value=8 unit=V
